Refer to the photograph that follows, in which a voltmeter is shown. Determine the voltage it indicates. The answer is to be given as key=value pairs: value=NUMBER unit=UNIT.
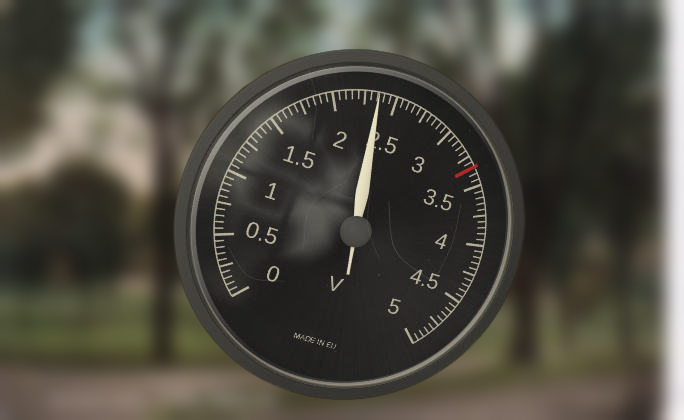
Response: value=2.35 unit=V
